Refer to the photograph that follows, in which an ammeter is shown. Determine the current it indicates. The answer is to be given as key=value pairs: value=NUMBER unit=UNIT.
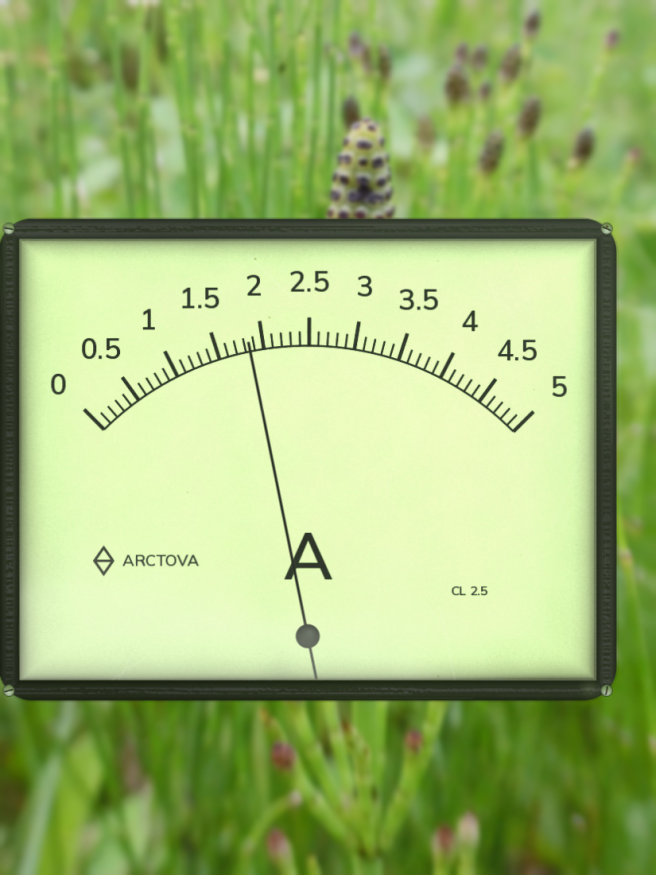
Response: value=1.85 unit=A
